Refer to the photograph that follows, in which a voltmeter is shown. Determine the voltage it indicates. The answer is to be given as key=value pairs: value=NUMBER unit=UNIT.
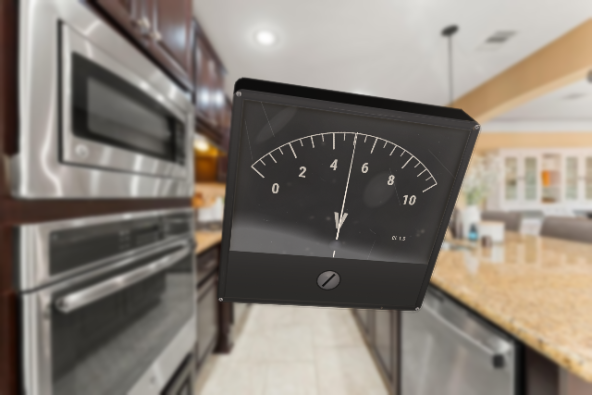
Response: value=5 unit=V
